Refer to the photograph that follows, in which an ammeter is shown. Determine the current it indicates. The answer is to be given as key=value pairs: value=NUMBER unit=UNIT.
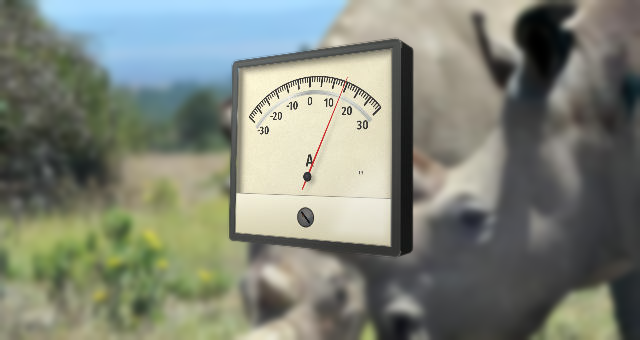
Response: value=15 unit=A
